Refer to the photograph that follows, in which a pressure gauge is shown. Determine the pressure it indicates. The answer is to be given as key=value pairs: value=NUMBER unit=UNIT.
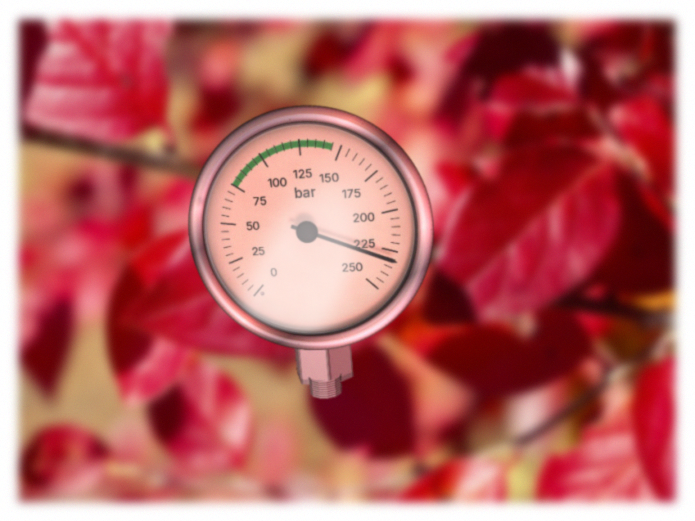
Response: value=230 unit=bar
